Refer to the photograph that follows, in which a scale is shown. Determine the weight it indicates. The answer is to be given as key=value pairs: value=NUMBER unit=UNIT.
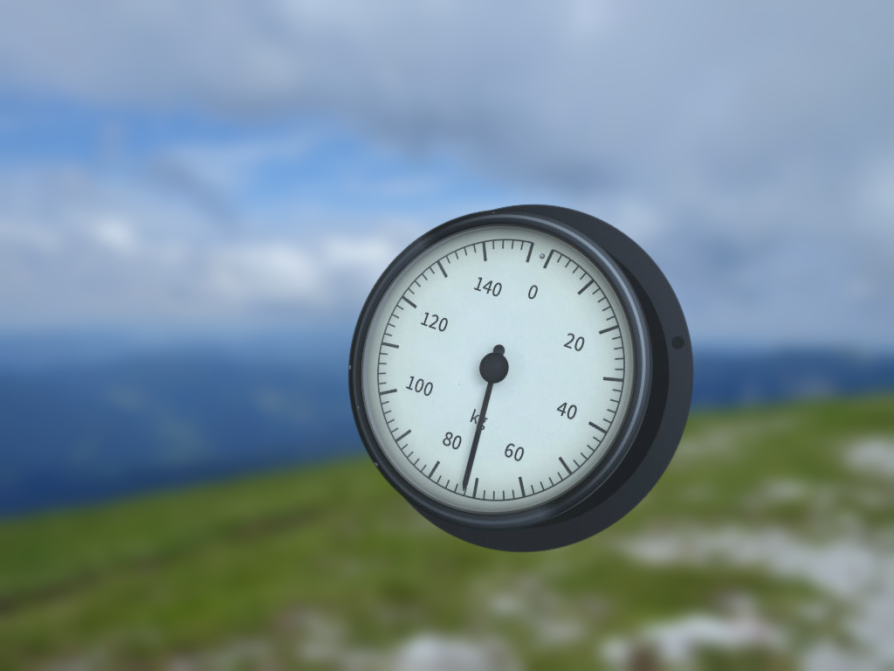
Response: value=72 unit=kg
